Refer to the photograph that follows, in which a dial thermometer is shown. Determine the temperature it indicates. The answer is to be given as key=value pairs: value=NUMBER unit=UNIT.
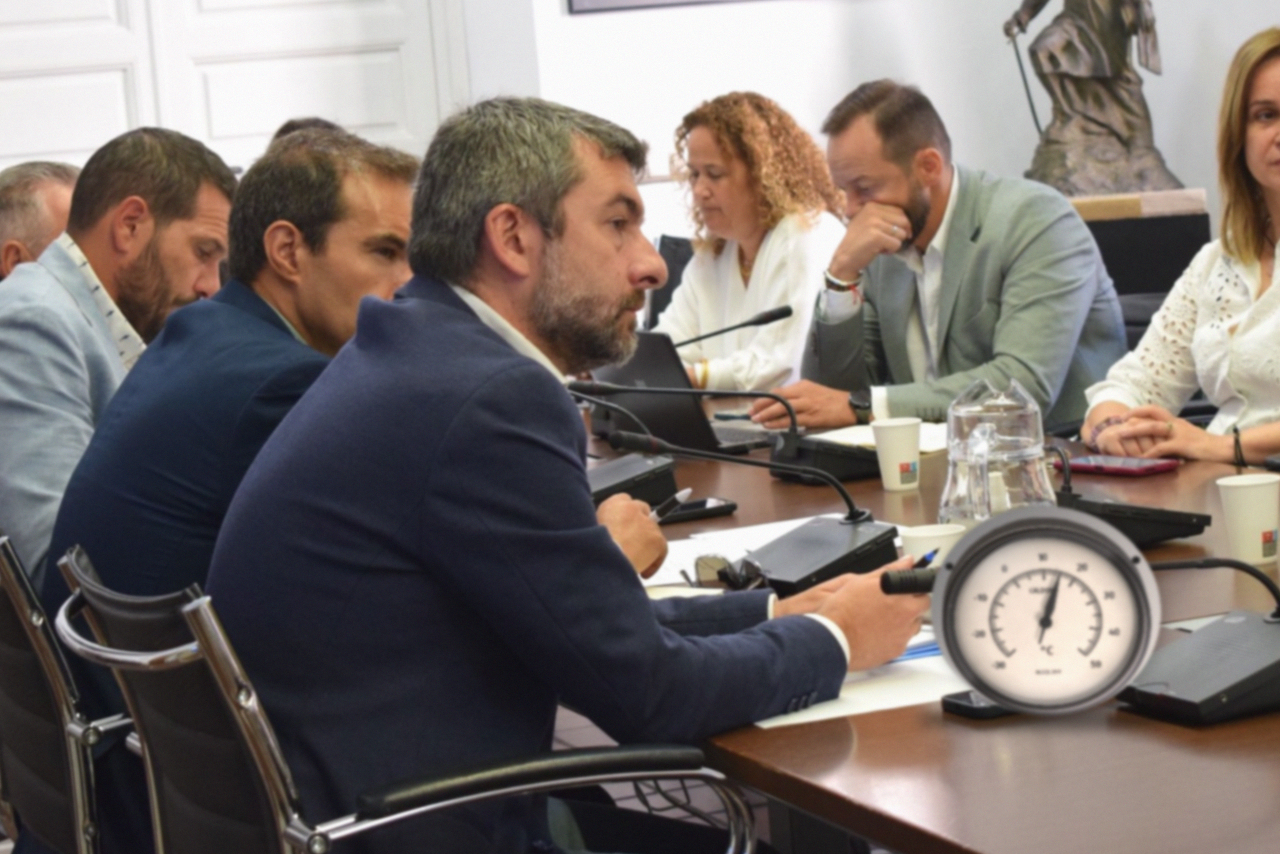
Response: value=15 unit=°C
